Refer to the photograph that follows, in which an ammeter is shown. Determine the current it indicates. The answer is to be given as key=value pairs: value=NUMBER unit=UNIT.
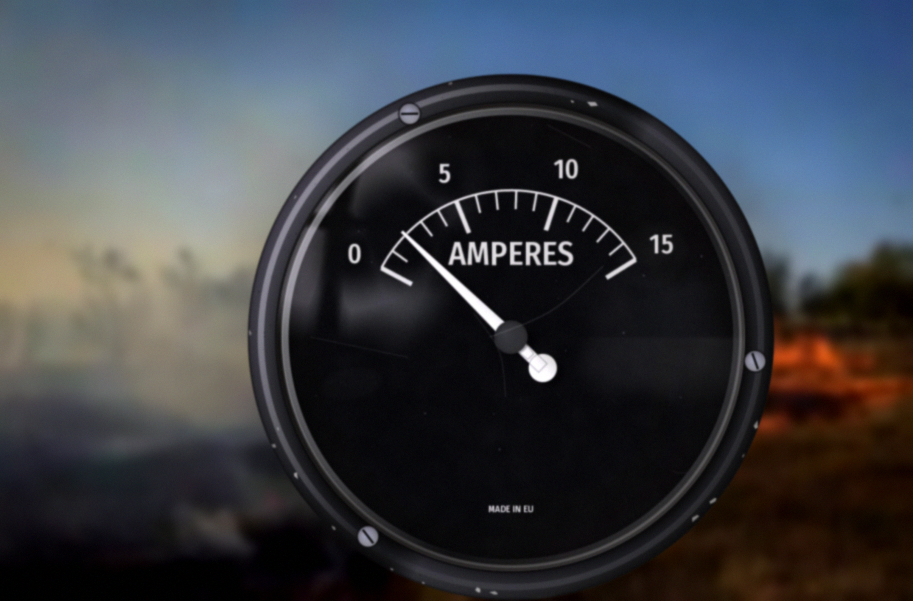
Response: value=2 unit=A
